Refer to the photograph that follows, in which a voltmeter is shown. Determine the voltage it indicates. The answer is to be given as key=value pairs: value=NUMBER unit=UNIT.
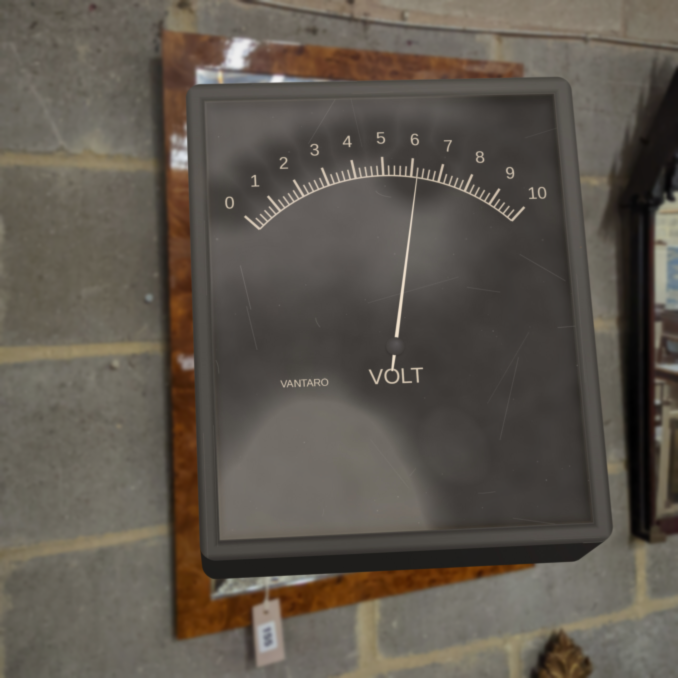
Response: value=6.2 unit=V
